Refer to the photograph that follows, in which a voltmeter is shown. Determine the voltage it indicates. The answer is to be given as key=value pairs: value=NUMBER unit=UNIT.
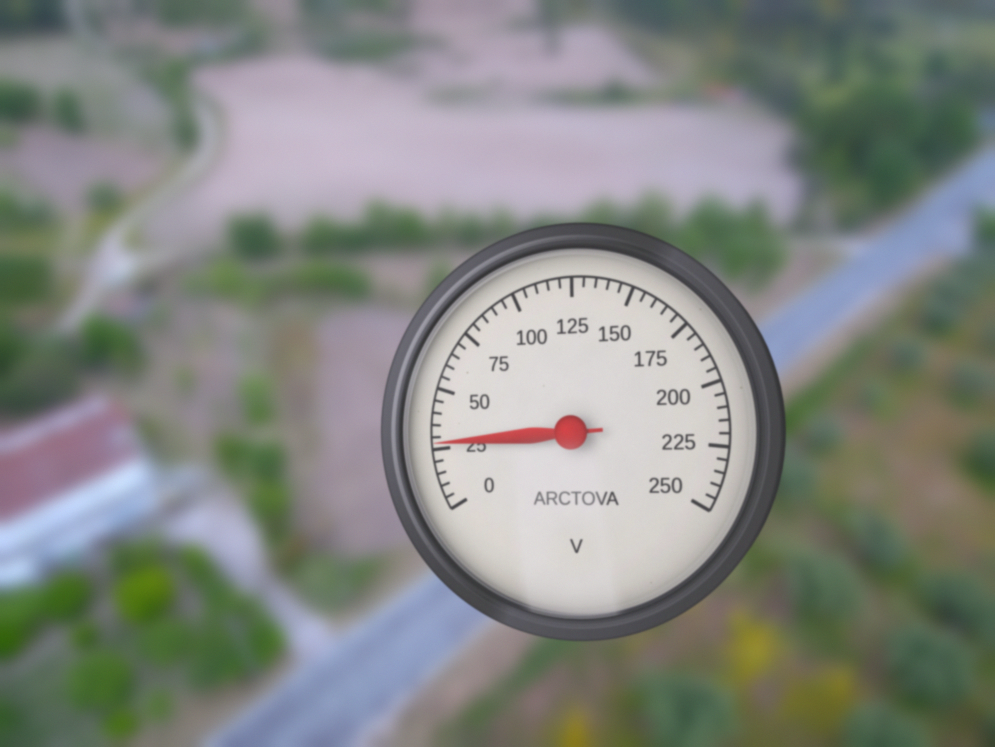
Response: value=27.5 unit=V
